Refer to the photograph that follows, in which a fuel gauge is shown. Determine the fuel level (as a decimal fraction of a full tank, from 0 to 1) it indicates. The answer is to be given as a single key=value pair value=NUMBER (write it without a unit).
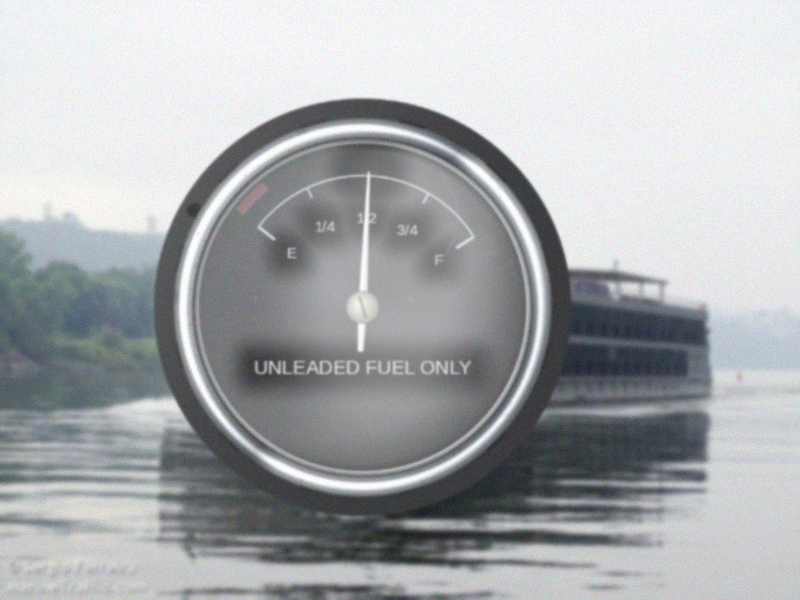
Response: value=0.5
